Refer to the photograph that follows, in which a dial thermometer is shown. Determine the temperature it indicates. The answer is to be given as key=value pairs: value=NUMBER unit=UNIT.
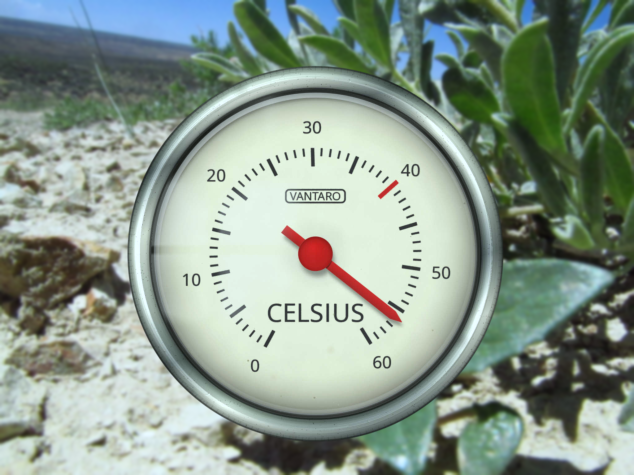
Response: value=56 unit=°C
